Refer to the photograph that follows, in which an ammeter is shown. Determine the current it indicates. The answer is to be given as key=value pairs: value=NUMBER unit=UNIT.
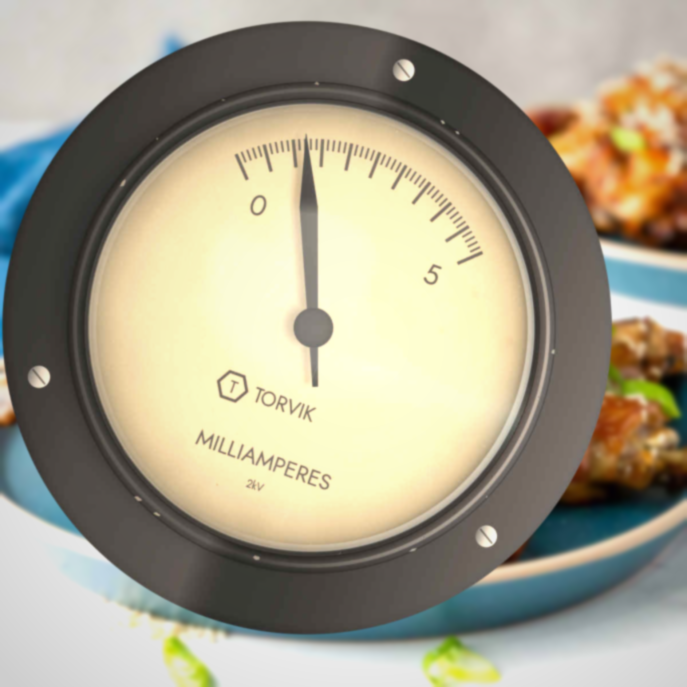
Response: value=1.2 unit=mA
